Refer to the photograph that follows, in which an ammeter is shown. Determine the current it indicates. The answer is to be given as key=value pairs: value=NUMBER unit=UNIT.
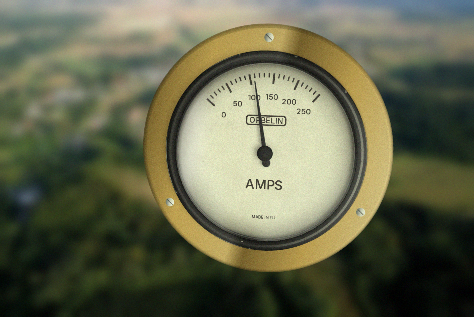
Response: value=110 unit=A
